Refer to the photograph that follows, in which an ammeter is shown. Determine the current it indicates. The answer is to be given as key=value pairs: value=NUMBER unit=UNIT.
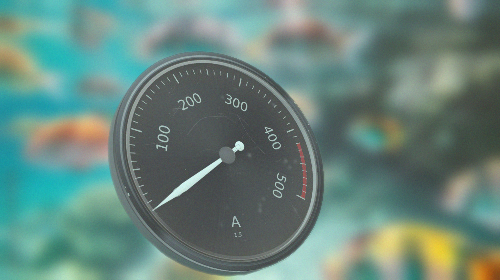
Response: value=0 unit=A
